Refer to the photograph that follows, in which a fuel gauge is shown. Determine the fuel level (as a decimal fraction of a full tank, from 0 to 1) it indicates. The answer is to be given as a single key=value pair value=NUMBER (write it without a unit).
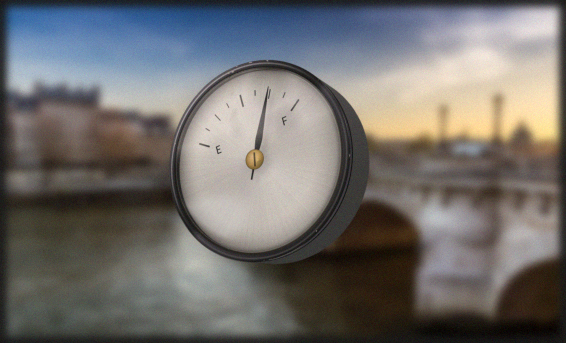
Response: value=0.75
